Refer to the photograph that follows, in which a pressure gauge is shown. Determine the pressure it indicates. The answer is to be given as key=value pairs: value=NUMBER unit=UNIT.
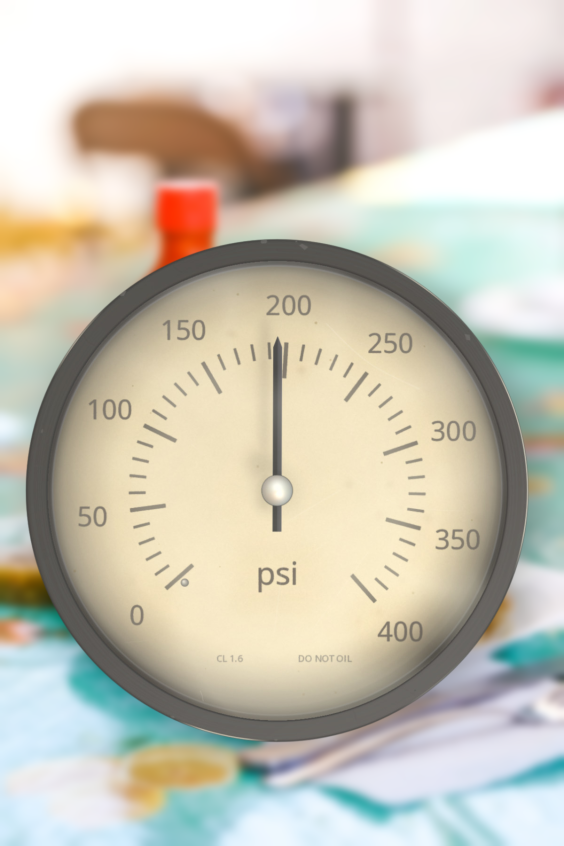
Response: value=195 unit=psi
